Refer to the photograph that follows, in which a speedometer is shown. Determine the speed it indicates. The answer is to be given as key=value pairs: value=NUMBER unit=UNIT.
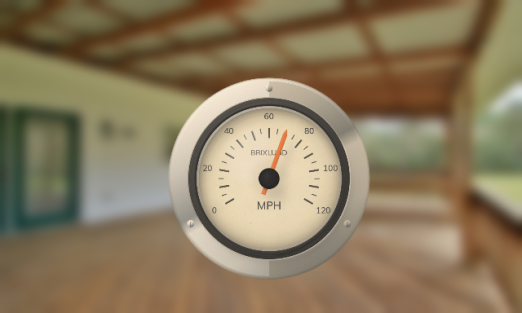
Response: value=70 unit=mph
